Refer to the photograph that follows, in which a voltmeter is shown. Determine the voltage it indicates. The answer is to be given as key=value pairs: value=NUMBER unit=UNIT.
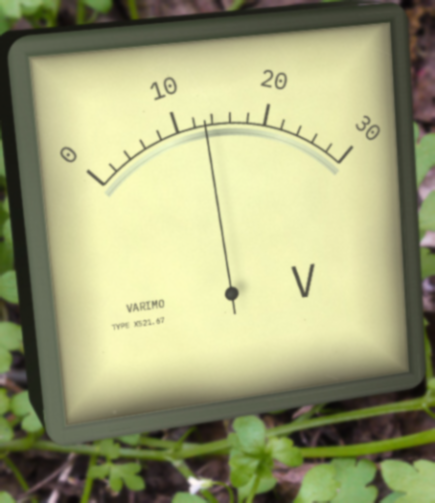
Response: value=13 unit=V
